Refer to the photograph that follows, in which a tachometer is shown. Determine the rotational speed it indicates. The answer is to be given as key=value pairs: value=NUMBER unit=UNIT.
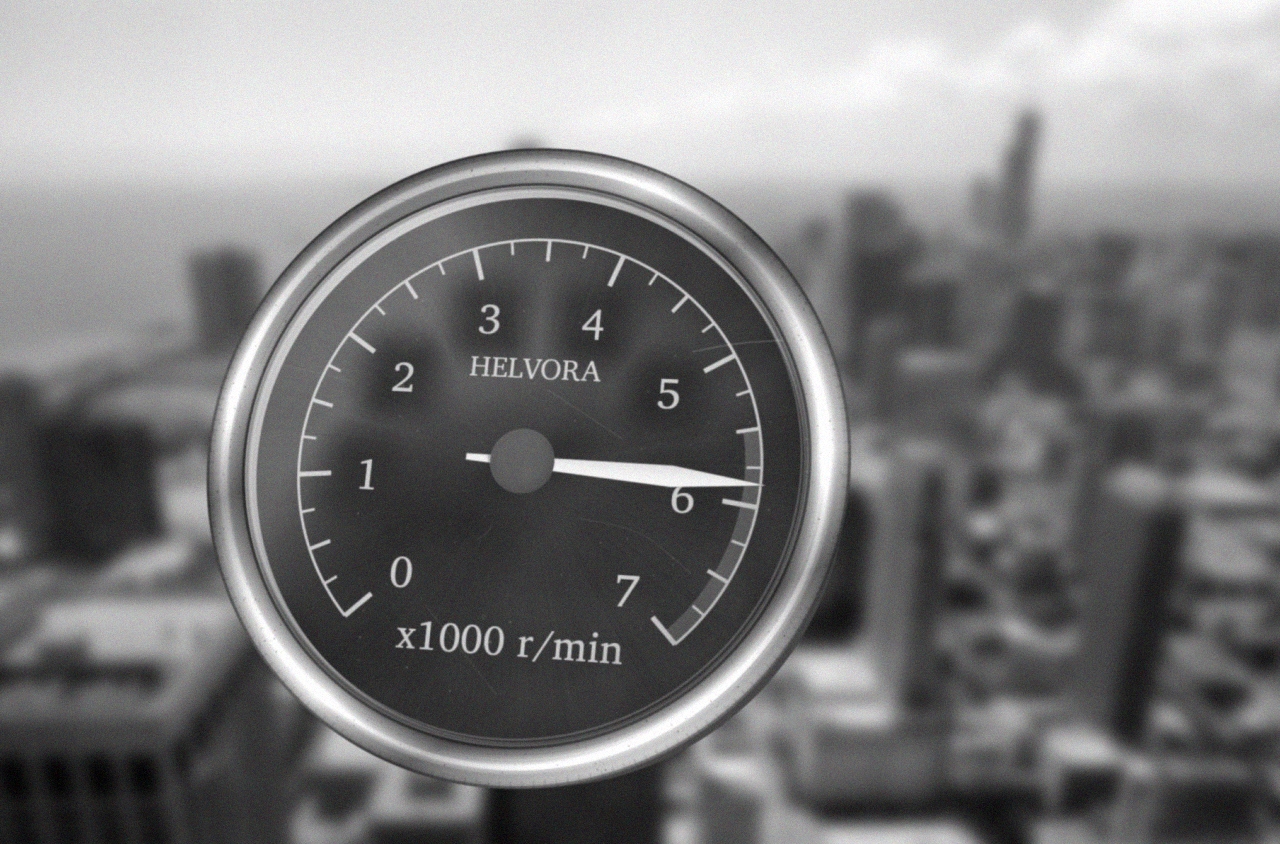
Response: value=5875 unit=rpm
